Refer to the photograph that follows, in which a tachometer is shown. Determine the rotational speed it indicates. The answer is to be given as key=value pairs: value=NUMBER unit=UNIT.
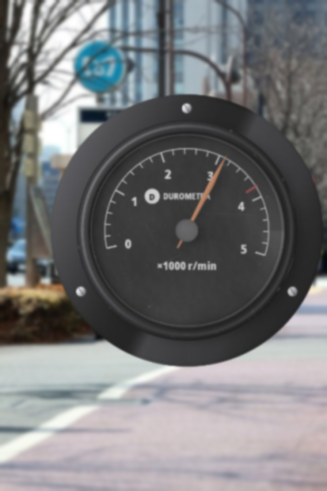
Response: value=3100 unit=rpm
